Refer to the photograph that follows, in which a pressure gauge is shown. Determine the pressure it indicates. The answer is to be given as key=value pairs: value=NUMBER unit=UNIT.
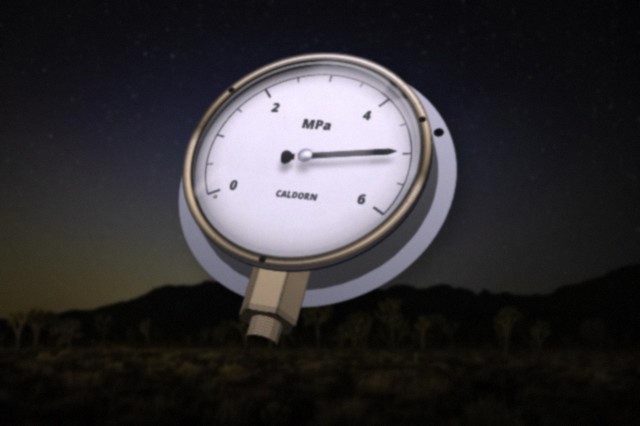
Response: value=5 unit=MPa
